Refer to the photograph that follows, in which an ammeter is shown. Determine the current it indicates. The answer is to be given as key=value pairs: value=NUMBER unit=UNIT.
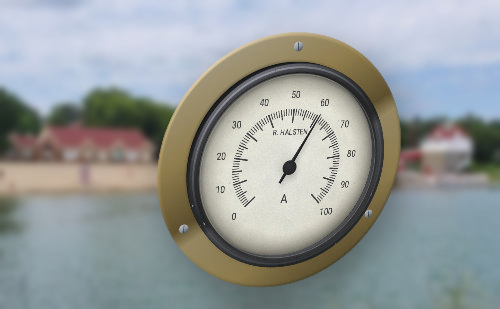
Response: value=60 unit=A
